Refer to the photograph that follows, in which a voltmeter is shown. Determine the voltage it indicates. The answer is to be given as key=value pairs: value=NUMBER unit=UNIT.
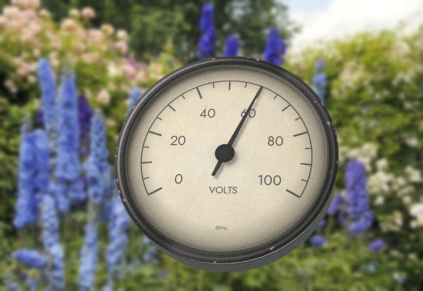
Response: value=60 unit=V
